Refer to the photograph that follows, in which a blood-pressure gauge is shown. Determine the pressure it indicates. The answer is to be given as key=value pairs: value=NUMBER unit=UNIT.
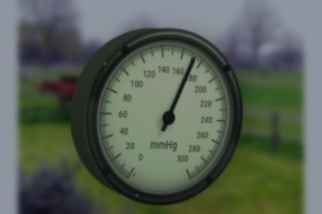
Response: value=170 unit=mmHg
